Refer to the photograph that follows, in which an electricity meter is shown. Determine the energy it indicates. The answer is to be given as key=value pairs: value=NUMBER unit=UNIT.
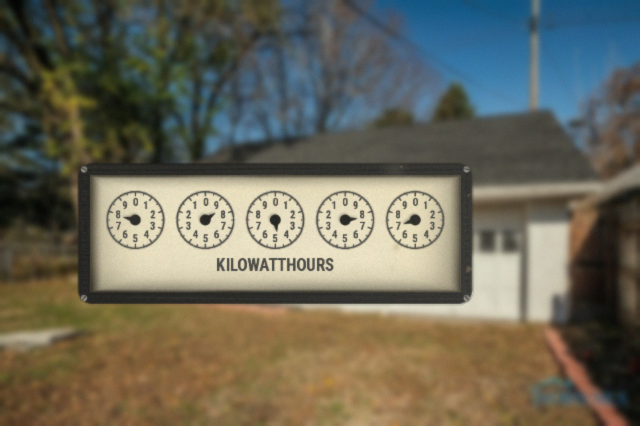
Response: value=78477 unit=kWh
